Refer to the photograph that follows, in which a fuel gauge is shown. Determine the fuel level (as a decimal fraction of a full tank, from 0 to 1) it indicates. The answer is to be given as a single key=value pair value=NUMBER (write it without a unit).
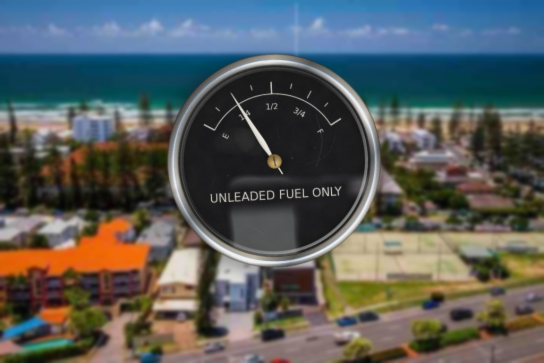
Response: value=0.25
